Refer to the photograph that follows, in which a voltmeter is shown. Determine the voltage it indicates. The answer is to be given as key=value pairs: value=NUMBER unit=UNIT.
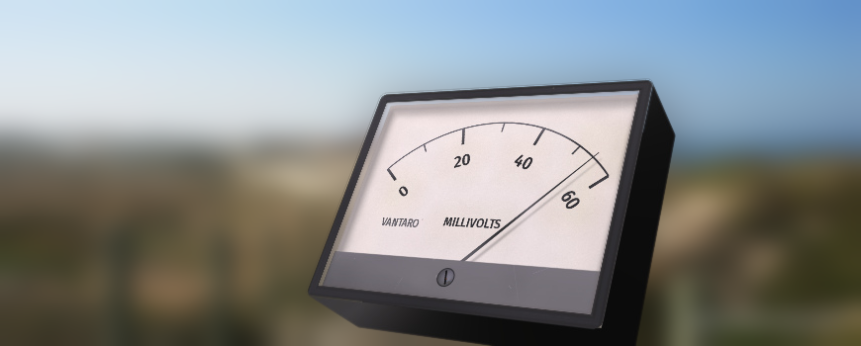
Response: value=55 unit=mV
